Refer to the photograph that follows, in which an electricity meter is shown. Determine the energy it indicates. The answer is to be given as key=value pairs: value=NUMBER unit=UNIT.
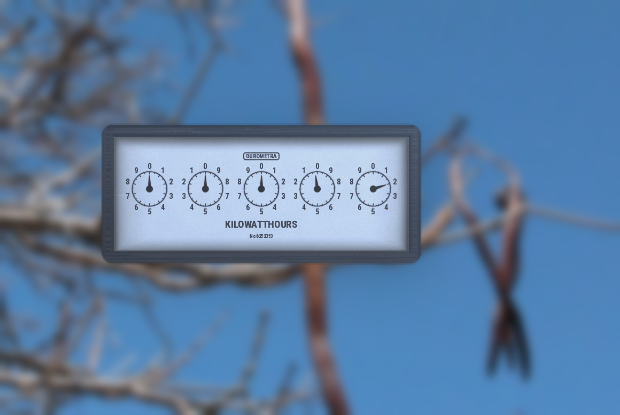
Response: value=2 unit=kWh
